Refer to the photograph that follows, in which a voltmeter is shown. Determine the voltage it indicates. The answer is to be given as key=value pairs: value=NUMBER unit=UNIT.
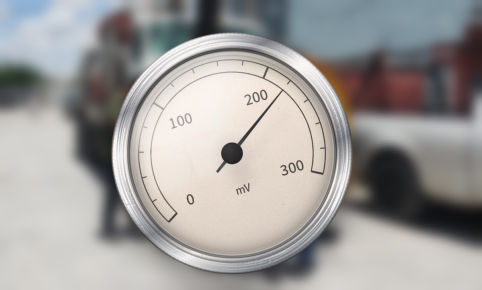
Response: value=220 unit=mV
